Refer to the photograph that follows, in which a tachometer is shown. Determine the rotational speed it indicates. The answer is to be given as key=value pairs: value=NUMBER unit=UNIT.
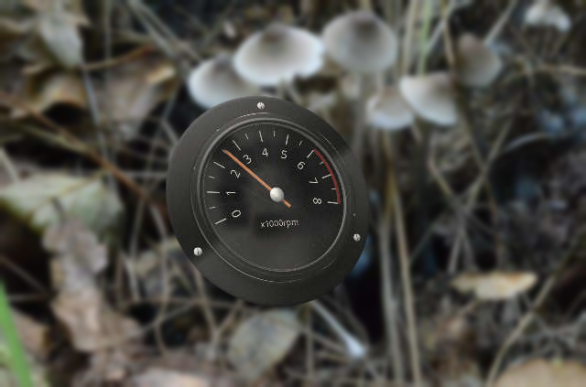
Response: value=2500 unit=rpm
